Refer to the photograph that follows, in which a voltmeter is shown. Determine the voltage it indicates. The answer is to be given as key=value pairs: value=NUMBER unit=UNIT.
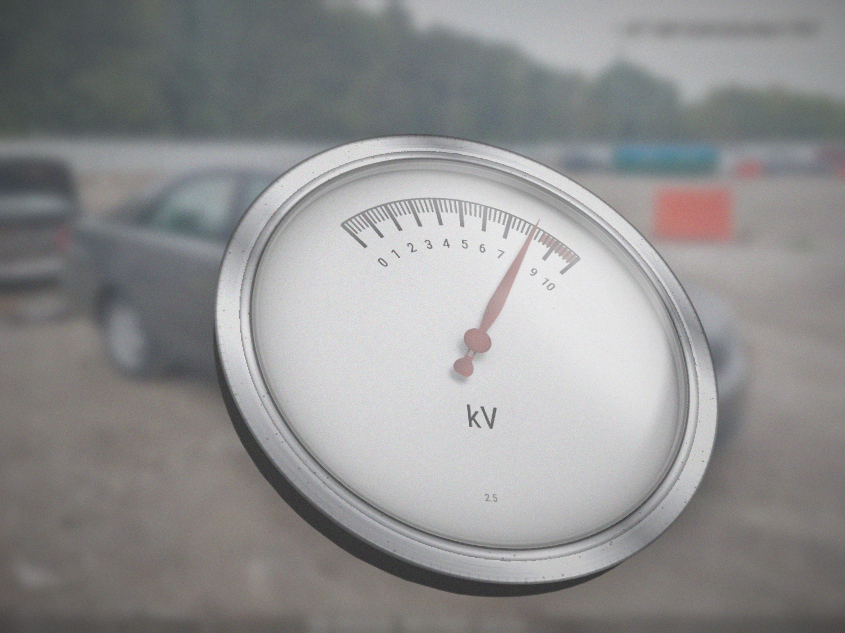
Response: value=8 unit=kV
